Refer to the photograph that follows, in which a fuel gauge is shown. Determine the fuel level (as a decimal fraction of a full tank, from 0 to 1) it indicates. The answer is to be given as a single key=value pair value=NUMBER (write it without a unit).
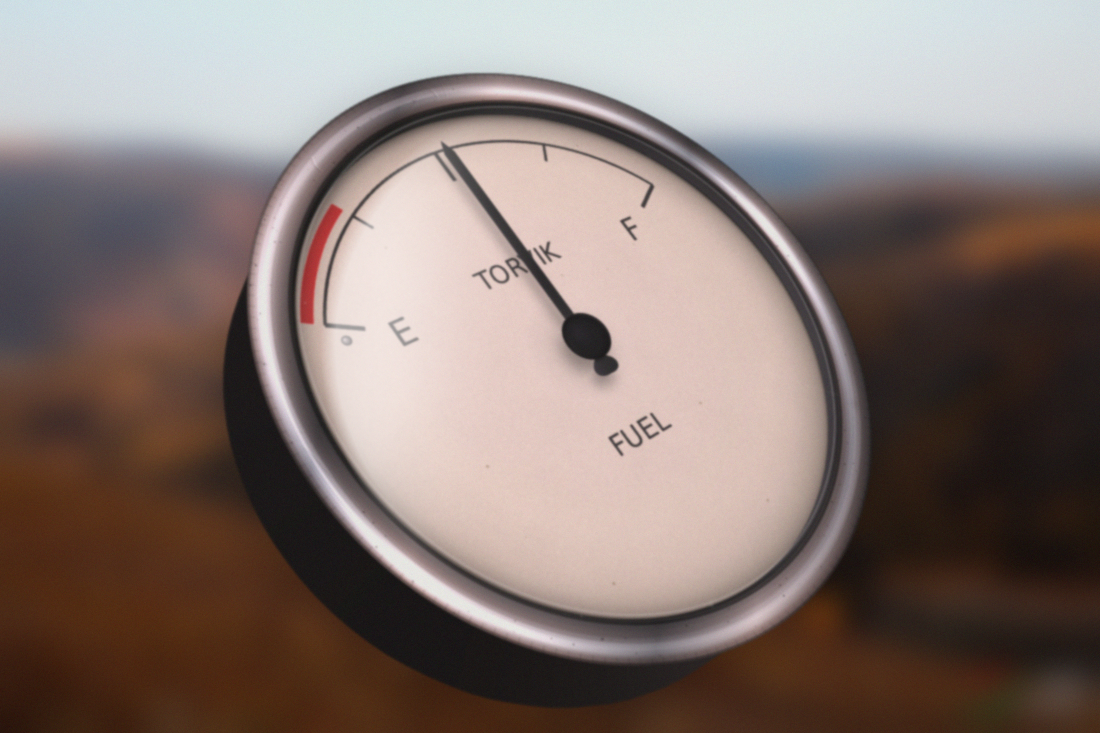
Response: value=0.5
